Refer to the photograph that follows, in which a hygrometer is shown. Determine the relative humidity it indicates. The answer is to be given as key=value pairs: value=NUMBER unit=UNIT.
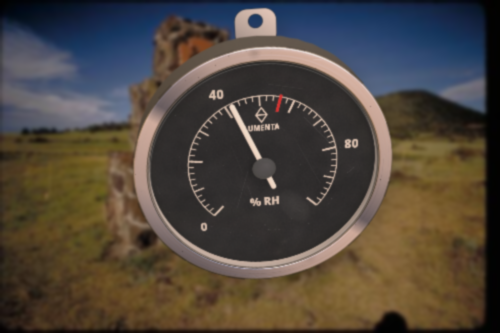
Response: value=42 unit=%
